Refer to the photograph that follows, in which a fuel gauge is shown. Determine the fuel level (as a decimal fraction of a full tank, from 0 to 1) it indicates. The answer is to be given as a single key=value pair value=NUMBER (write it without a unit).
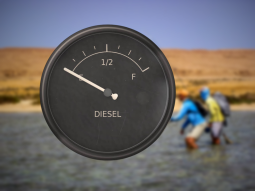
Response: value=0
